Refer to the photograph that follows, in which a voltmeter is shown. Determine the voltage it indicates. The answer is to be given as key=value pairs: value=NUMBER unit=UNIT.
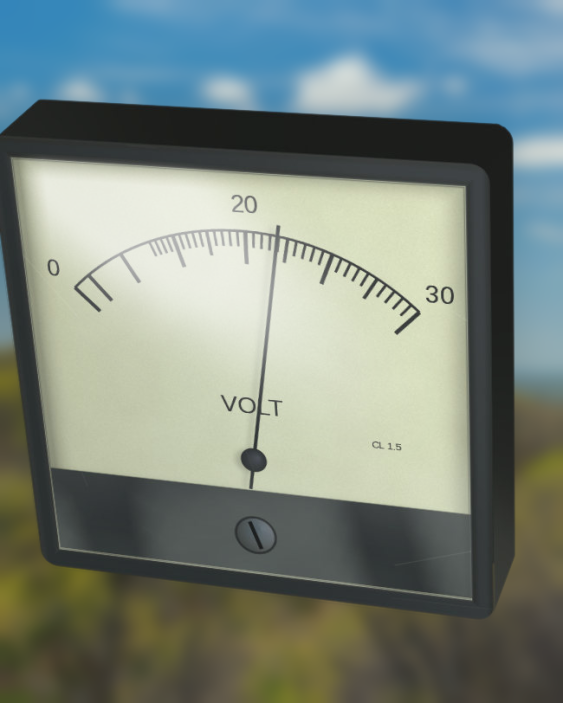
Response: value=22 unit=V
